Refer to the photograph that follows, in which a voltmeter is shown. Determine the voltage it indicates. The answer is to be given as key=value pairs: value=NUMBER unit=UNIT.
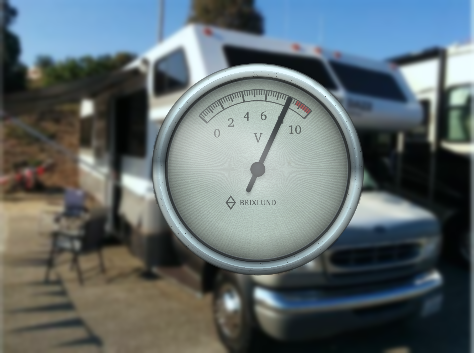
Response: value=8 unit=V
